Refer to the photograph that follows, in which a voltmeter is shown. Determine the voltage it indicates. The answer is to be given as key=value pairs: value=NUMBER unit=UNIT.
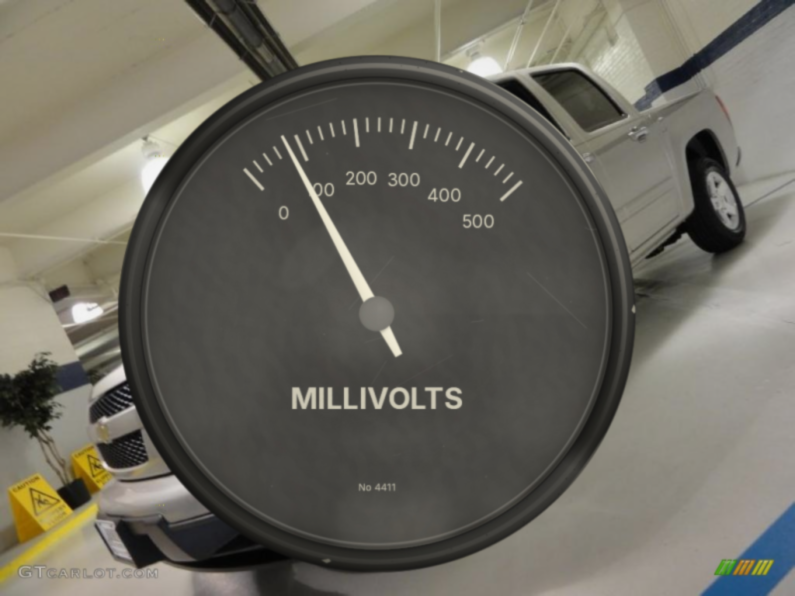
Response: value=80 unit=mV
